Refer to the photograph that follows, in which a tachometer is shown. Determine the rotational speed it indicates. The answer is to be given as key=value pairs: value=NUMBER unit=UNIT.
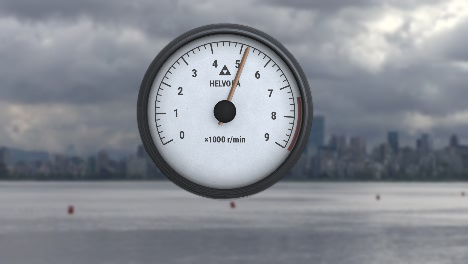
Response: value=5200 unit=rpm
